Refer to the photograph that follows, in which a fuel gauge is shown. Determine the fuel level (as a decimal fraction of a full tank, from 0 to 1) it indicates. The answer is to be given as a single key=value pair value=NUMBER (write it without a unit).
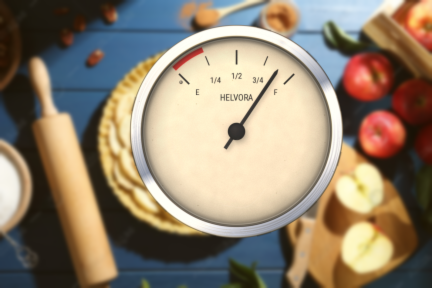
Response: value=0.875
